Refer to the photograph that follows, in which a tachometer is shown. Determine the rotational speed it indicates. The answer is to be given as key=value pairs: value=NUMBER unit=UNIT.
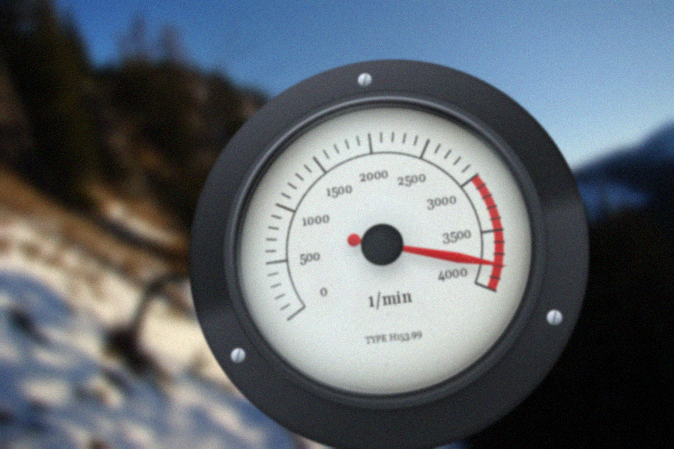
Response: value=3800 unit=rpm
